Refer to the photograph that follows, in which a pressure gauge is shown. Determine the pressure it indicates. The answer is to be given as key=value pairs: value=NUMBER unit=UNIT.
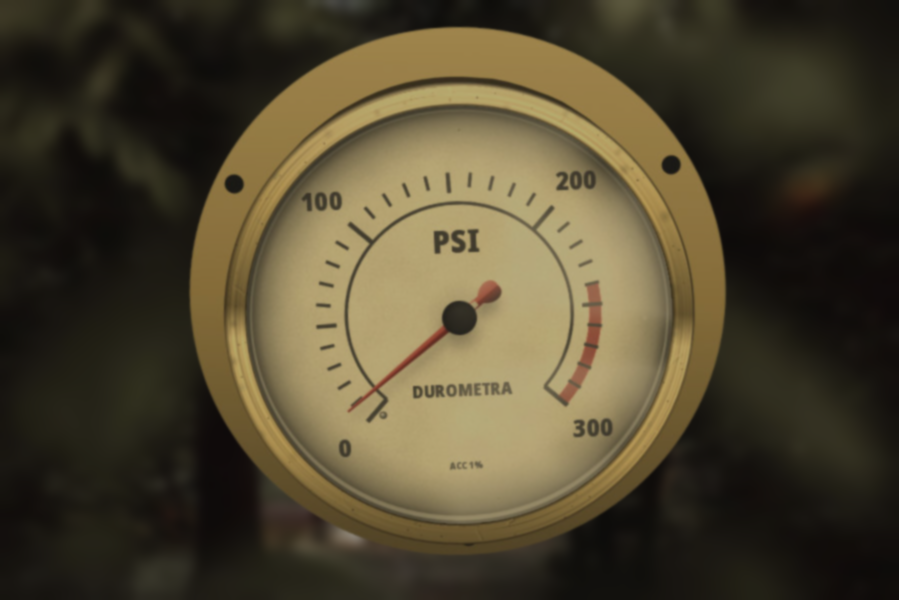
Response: value=10 unit=psi
